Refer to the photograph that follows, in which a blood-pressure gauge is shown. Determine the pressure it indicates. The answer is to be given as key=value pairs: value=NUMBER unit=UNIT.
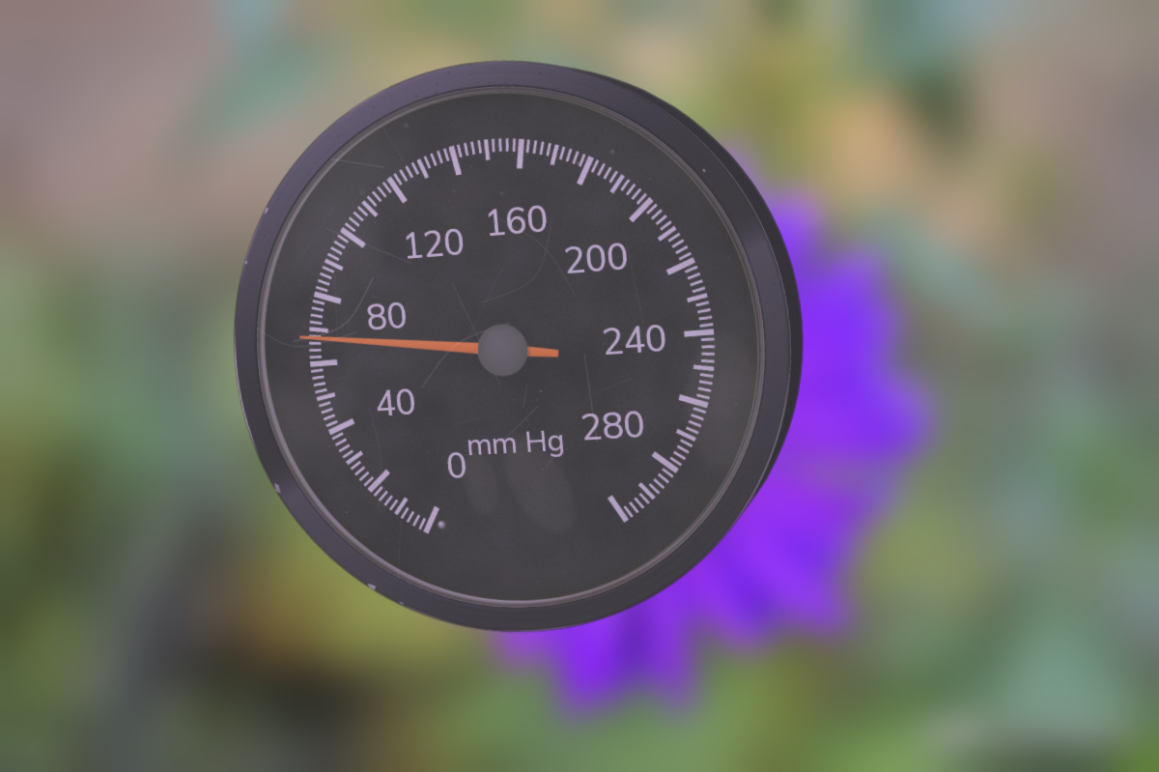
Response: value=68 unit=mmHg
